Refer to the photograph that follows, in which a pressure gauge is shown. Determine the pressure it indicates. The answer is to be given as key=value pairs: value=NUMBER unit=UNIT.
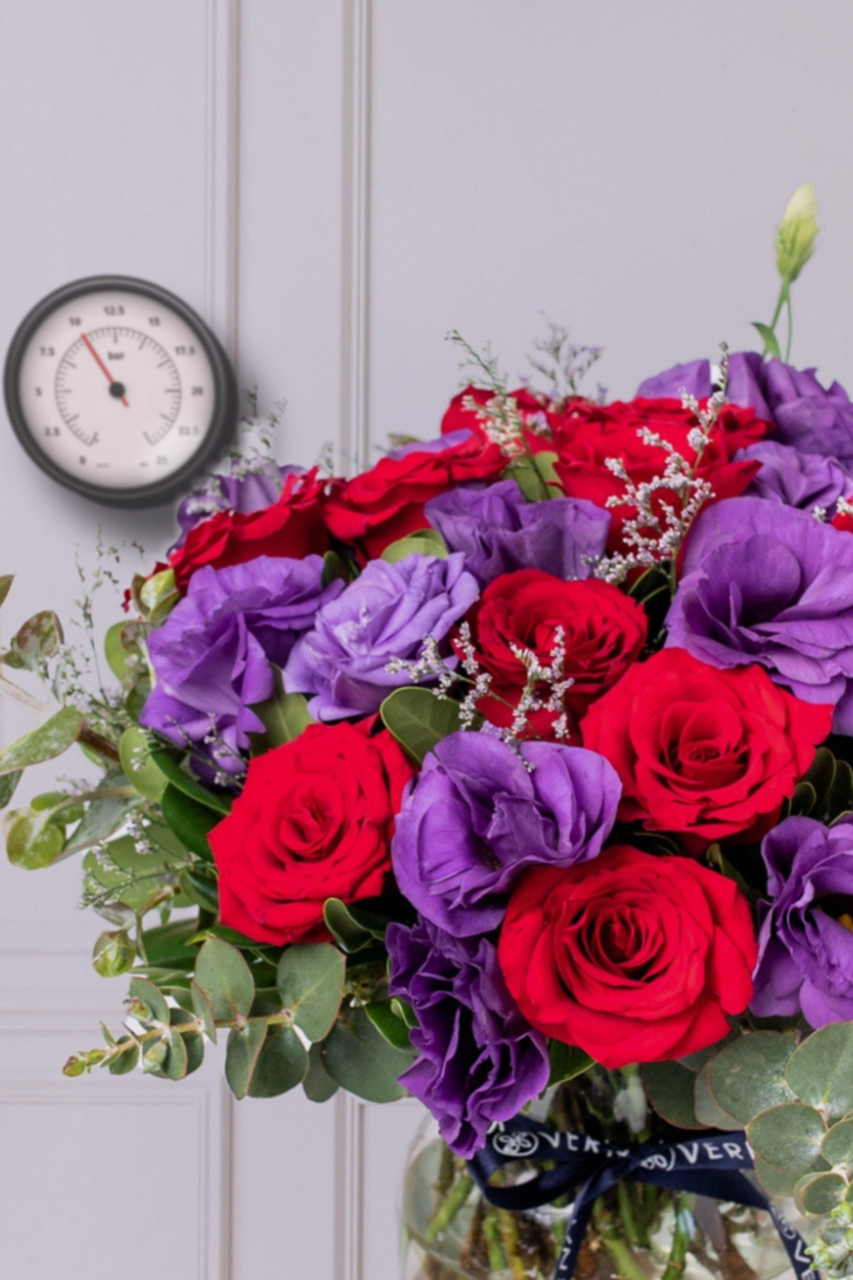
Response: value=10 unit=bar
